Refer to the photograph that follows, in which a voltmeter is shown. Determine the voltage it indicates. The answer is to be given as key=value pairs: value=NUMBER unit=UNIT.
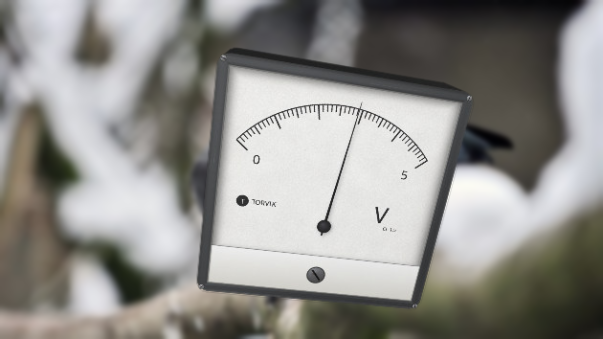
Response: value=2.9 unit=V
